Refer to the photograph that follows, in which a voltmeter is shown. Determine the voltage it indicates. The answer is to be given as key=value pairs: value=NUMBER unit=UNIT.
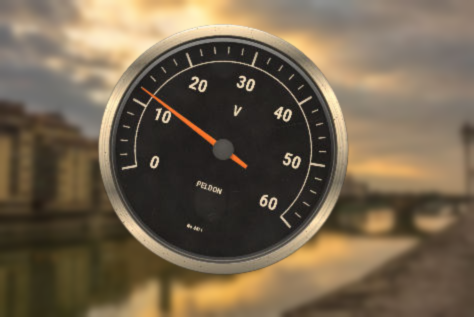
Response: value=12 unit=V
